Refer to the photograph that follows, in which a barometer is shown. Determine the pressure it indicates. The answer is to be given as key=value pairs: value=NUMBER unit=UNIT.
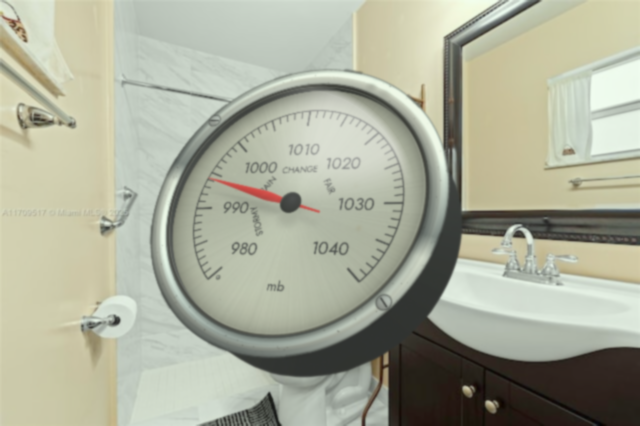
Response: value=994 unit=mbar
